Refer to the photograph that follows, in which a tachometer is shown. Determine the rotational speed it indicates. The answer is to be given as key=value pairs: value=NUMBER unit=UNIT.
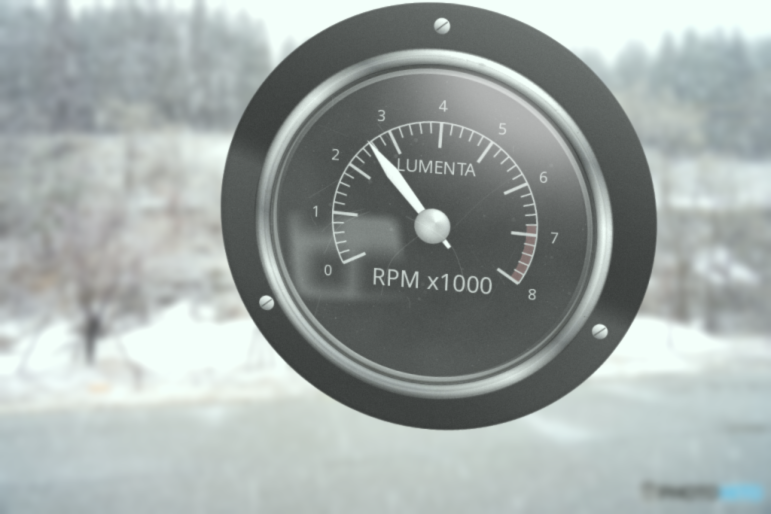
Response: value=2600 unit=rpm
